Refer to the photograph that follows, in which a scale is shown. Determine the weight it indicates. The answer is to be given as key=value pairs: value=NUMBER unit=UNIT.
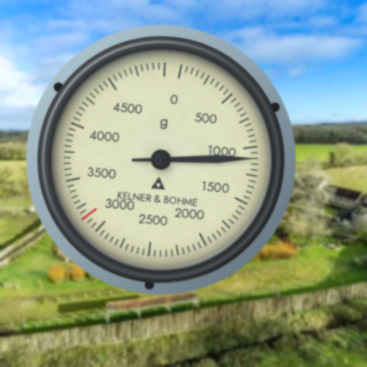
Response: value=1100 unit=g
